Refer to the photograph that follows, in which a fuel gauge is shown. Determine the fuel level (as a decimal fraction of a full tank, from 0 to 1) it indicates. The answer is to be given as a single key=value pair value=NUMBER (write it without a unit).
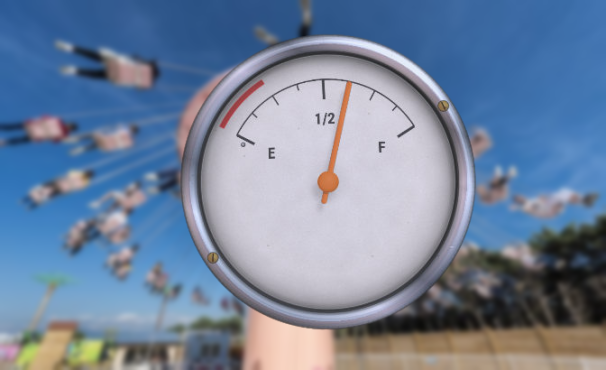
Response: value=0.625
